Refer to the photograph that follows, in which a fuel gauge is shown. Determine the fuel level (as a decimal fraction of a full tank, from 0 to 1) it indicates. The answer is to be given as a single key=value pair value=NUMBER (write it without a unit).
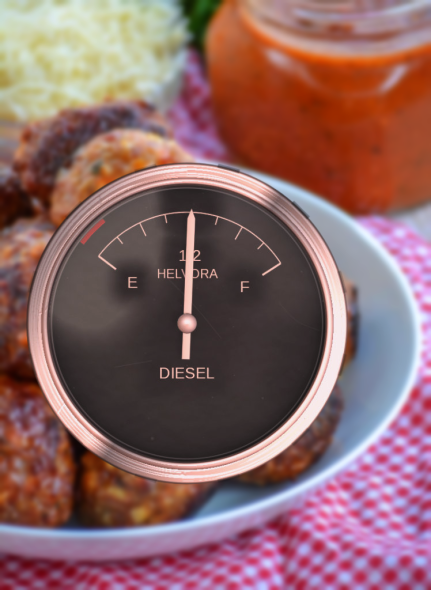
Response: value=0.5
